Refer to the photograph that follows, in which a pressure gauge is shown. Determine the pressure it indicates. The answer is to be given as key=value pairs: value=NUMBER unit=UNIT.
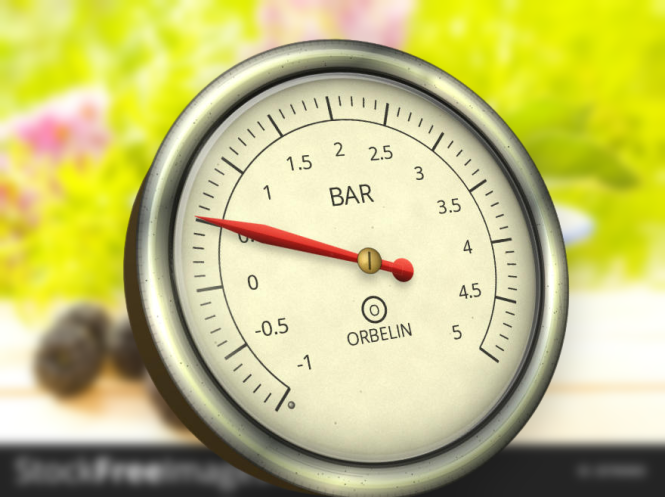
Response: value=0.5 unit=bar
